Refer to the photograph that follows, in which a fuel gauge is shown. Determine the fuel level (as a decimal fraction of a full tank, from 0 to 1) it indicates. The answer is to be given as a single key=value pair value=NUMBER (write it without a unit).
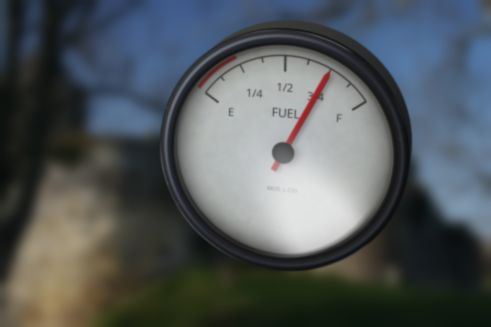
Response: value=0.75
